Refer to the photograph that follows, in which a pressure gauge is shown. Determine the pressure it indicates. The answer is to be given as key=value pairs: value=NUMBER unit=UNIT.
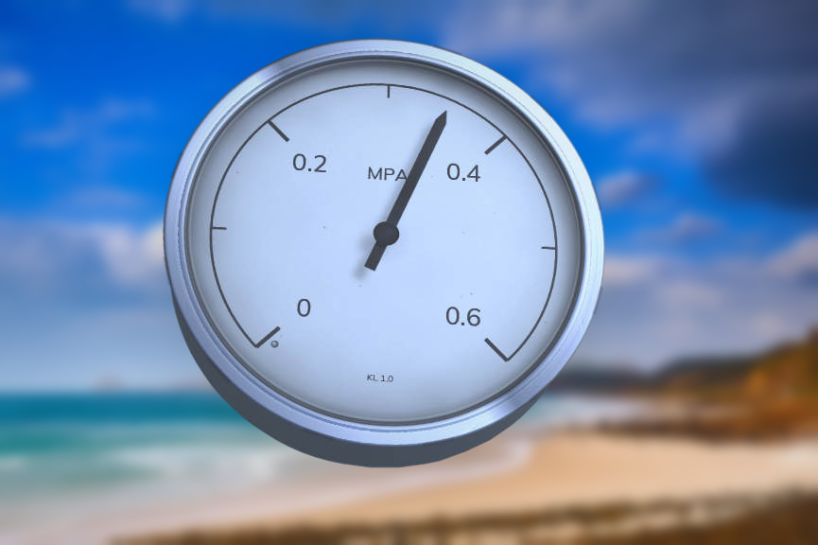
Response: value=0.35 unit=MPa
